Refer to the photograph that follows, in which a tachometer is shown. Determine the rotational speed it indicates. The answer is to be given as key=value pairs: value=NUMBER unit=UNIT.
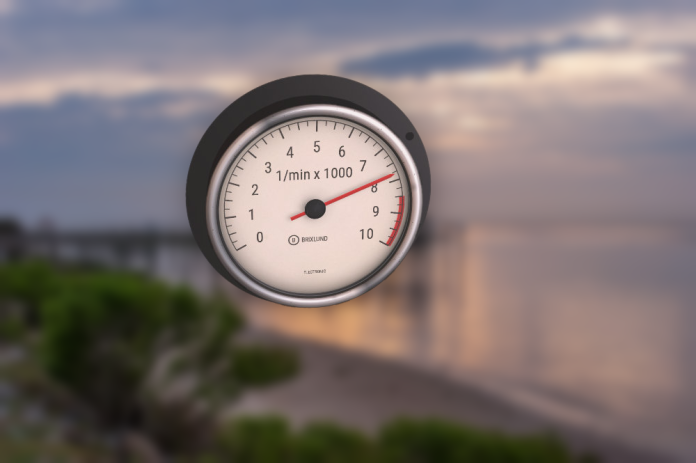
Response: value=7750 unit=rpm
